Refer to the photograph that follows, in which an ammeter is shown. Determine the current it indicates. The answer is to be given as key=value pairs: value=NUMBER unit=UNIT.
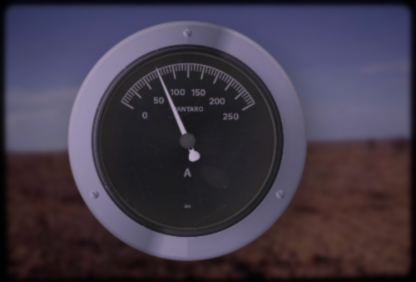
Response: value=75 unit=A
